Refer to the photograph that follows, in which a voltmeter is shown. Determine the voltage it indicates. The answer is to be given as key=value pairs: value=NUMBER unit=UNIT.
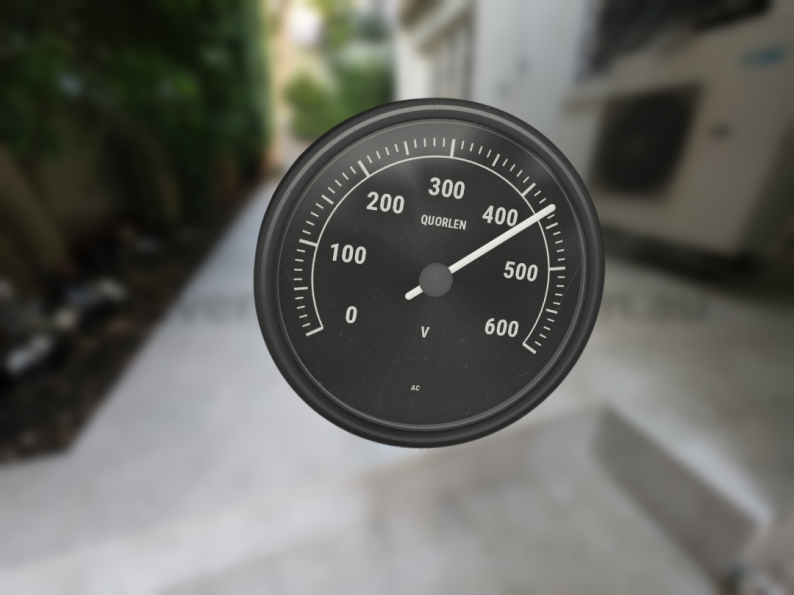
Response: value=430 unit=V
